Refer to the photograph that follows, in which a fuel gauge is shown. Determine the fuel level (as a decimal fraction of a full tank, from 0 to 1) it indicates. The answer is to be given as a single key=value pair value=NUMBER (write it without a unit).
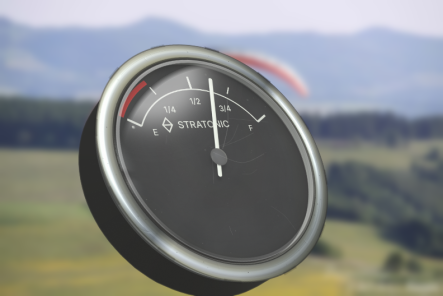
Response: value=0.625
